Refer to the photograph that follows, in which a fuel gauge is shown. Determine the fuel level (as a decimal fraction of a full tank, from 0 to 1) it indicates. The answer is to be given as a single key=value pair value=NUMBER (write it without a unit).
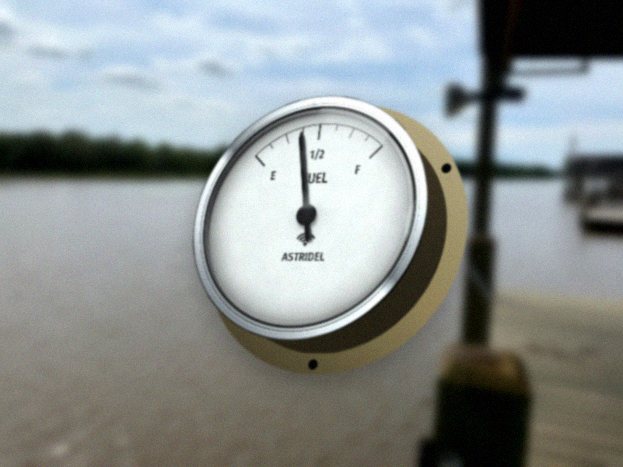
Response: value=0.375
